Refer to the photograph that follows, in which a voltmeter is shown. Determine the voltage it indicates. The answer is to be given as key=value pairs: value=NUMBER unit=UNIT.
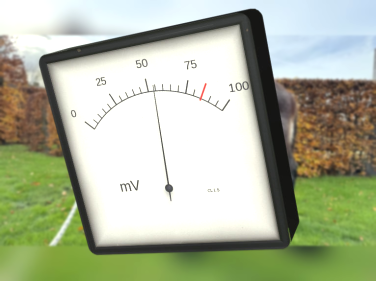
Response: value=55 unit=mV
